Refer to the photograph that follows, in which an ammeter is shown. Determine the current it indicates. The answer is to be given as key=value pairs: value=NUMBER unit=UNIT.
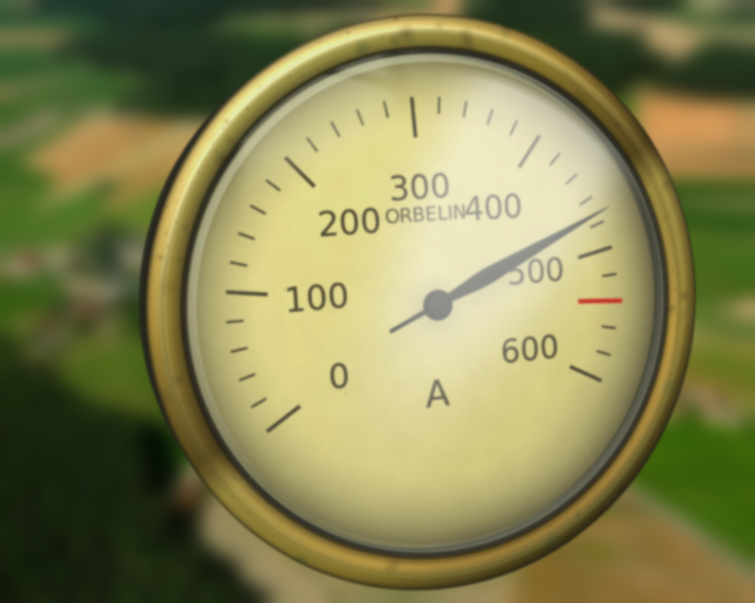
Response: value=470 unit=A
